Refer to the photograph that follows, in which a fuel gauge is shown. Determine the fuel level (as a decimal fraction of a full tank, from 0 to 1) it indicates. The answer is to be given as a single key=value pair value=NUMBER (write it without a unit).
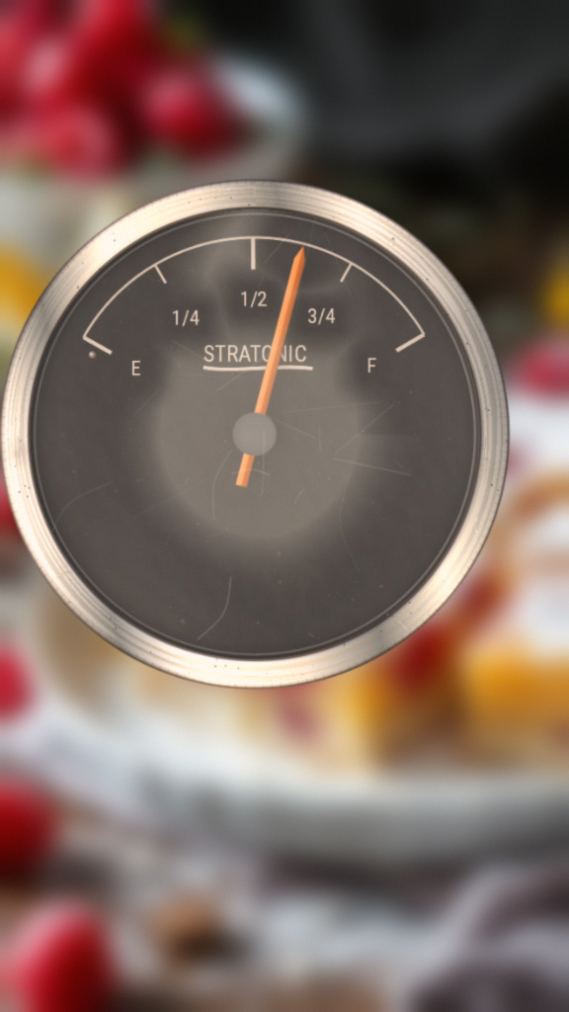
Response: value=0.625
